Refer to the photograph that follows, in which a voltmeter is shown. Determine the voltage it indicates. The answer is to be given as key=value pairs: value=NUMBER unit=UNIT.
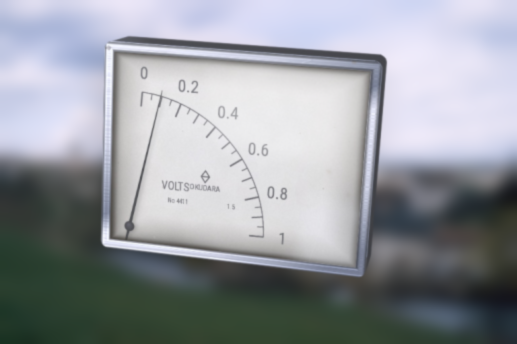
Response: value=0.1 unit=V
